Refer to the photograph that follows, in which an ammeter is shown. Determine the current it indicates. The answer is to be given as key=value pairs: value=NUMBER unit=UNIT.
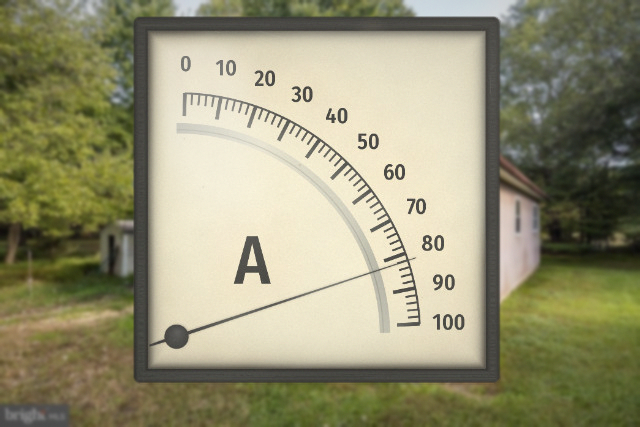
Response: value=82 unit=A
